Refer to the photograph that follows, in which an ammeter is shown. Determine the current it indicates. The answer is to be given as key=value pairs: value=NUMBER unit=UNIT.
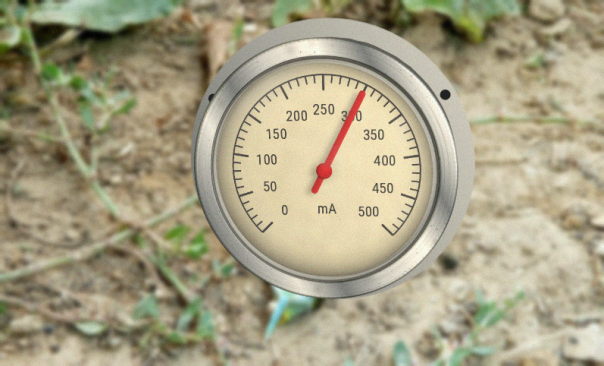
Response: value=300 unit=mA
